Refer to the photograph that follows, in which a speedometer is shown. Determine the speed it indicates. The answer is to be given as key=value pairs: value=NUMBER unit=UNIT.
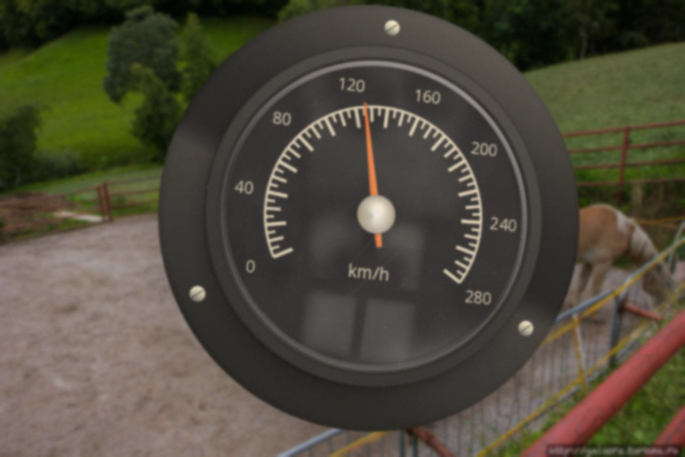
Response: value=125 unit=km/h
